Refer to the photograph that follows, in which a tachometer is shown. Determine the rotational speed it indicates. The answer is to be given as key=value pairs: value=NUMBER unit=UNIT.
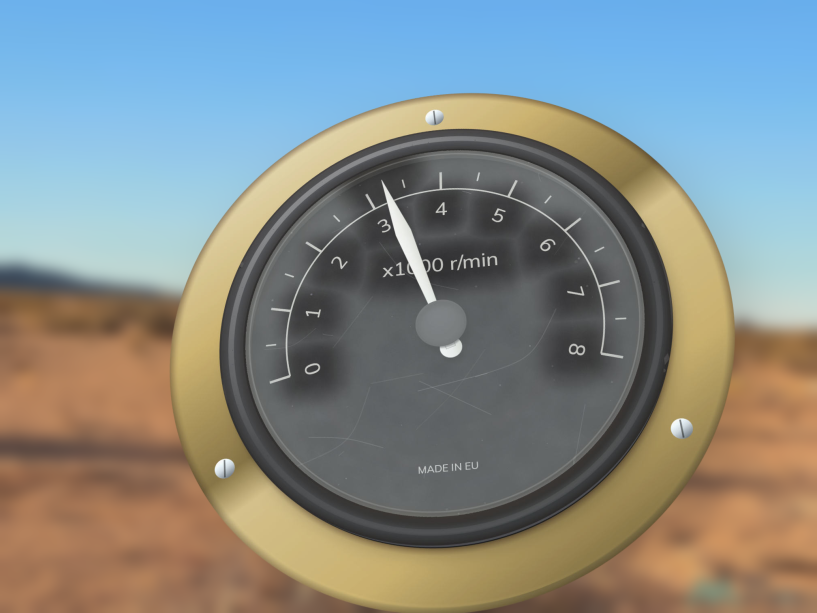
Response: value=3250 unit=rpm
